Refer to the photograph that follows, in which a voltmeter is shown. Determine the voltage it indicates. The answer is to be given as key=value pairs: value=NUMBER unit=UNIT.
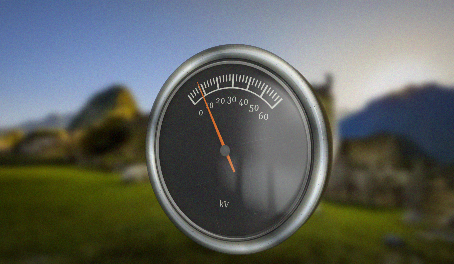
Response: value=10 unit=kV
